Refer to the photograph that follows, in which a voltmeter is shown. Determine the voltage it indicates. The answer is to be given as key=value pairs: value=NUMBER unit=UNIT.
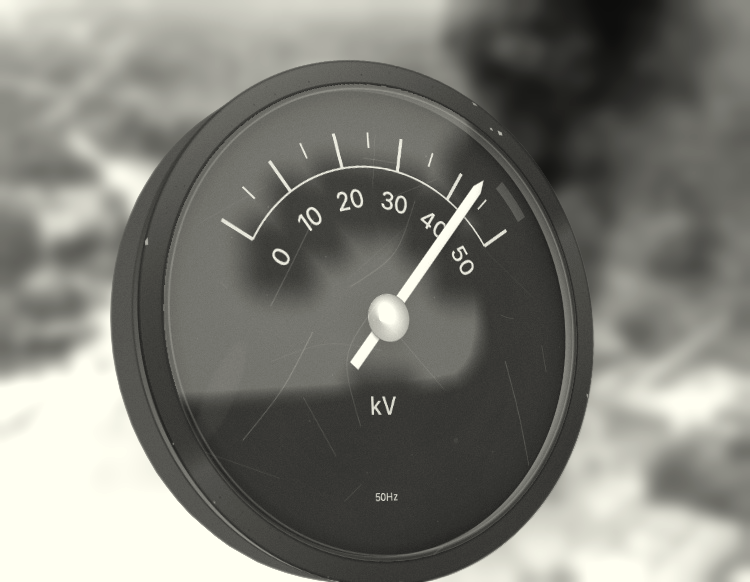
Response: value=42.5 unit=kV
